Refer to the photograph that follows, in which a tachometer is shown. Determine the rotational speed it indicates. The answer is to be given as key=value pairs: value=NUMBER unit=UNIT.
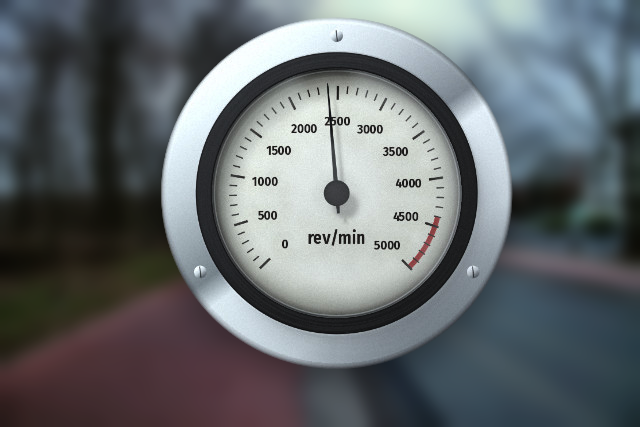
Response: value=2400 unit=rpm
